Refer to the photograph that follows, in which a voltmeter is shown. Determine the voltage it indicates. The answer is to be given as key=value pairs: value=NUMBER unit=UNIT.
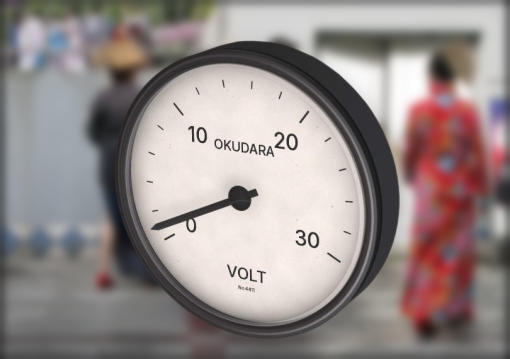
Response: value=1 unit=V
